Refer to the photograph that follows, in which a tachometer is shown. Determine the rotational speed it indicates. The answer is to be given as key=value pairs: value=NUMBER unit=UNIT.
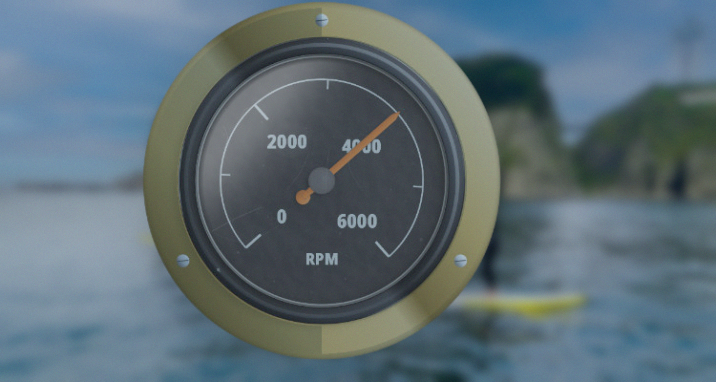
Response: value=4000 unit=rpm
